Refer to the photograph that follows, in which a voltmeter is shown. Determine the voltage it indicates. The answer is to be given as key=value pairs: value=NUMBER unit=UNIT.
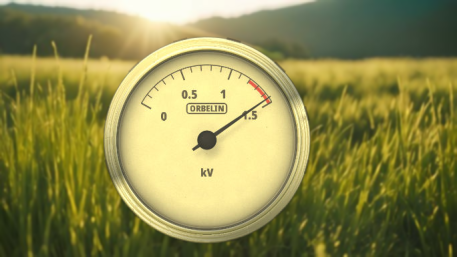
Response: value=1.45 unit=kV
